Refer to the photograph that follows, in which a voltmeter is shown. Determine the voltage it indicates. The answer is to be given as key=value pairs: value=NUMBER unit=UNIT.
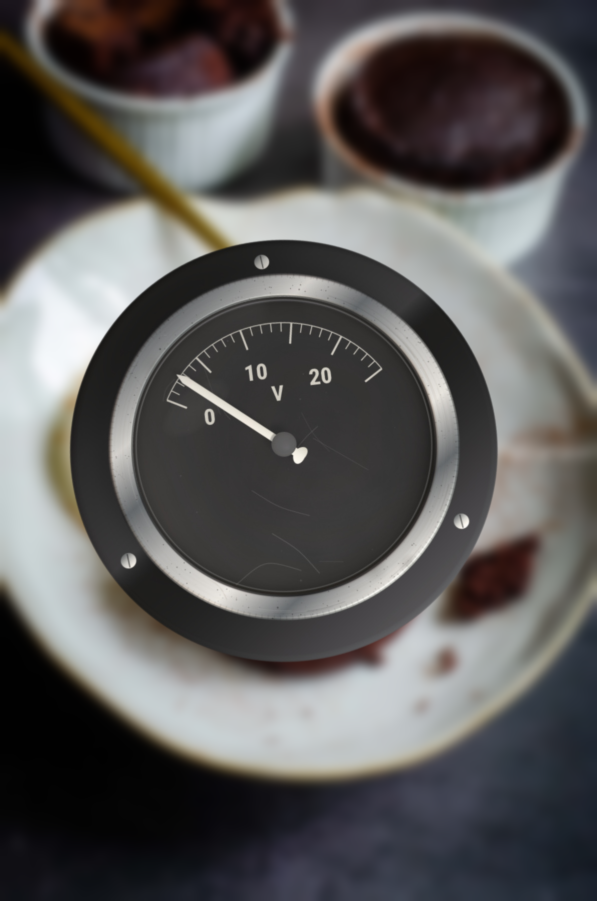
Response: value=2.5 unit=V
